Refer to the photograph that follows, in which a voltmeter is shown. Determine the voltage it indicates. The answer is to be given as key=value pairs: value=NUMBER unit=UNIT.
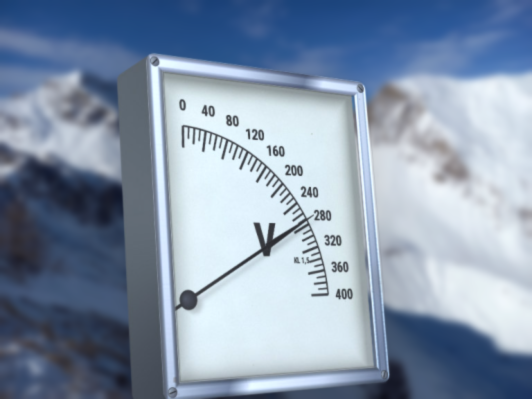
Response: value=270 unit=V
